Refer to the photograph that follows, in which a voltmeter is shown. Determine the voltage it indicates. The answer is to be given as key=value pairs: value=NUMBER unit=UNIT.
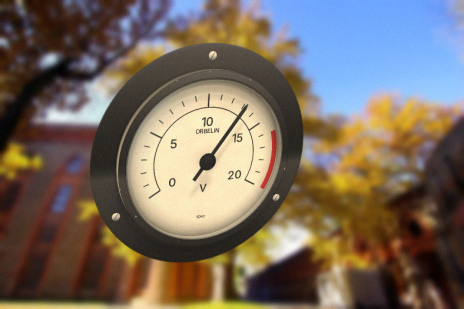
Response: value=13 unit=V
